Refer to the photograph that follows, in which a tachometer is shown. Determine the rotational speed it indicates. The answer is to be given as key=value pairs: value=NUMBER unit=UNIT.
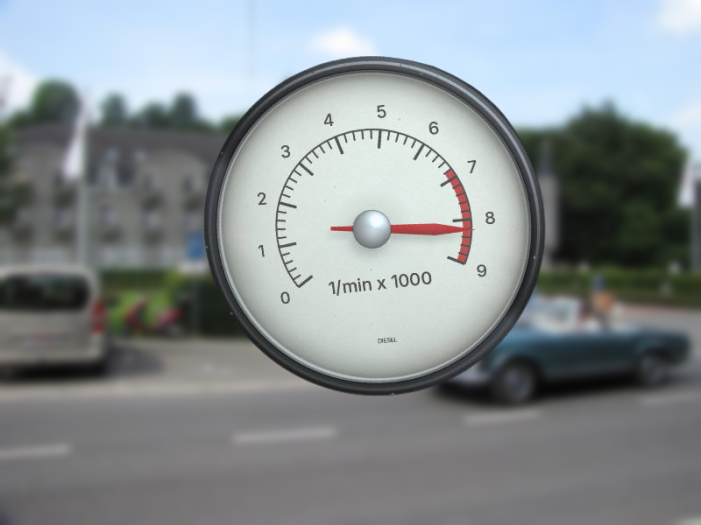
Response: value=8200 unit=rpm
